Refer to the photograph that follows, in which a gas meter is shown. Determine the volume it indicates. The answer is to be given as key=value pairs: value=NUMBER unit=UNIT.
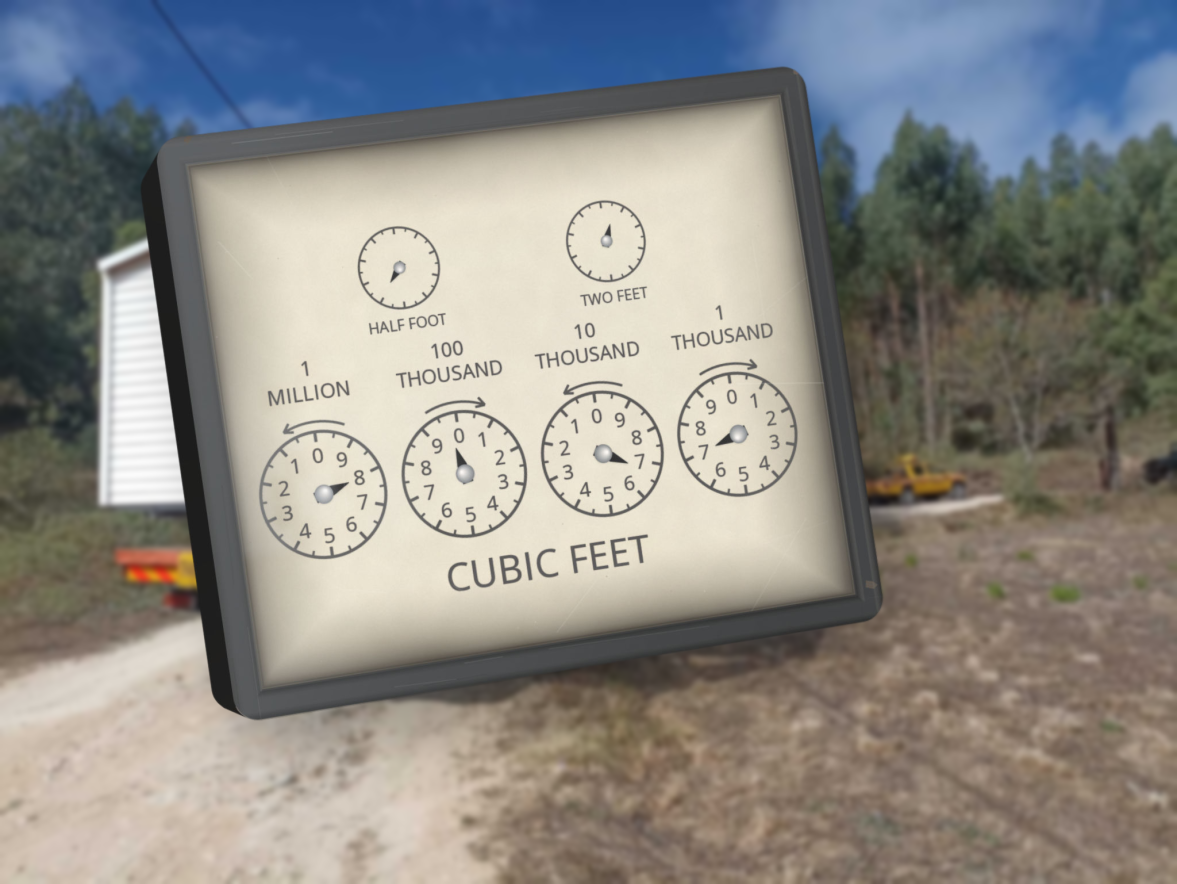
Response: value=796700 unit=ft³
